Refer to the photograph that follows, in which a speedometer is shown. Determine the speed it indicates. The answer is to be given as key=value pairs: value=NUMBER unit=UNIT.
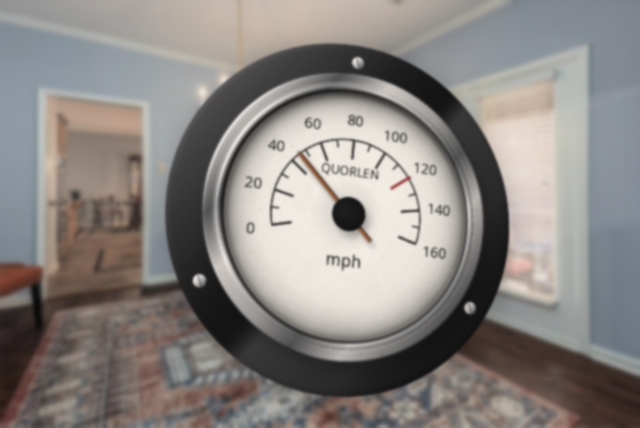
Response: value=45 unit=mph
